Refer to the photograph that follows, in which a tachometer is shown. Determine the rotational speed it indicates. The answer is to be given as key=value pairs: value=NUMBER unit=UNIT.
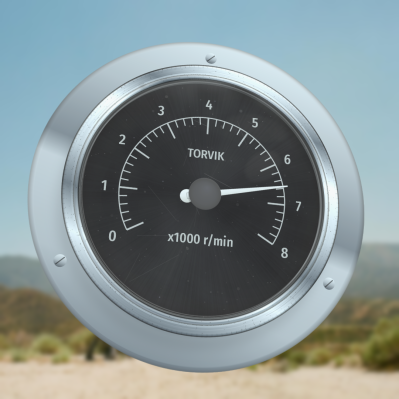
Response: value=6600 unit=rpm
